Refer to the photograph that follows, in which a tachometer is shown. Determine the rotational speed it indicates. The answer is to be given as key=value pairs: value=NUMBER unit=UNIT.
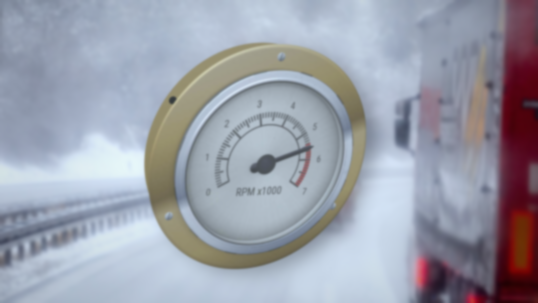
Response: value=5500 unit=rpm
